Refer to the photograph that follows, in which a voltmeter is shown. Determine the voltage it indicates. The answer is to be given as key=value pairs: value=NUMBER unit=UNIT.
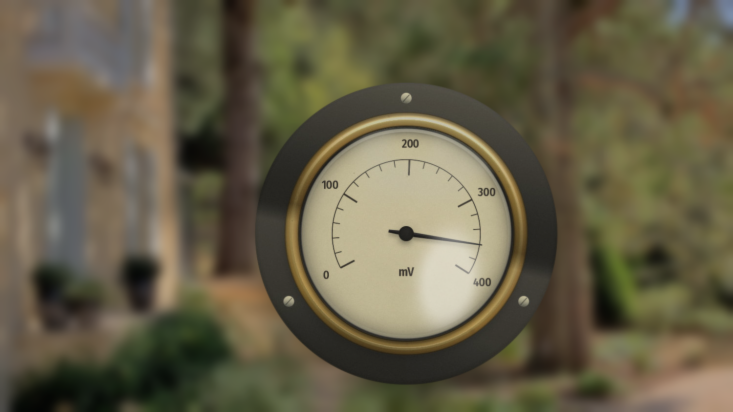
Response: value=360 unit=mV
